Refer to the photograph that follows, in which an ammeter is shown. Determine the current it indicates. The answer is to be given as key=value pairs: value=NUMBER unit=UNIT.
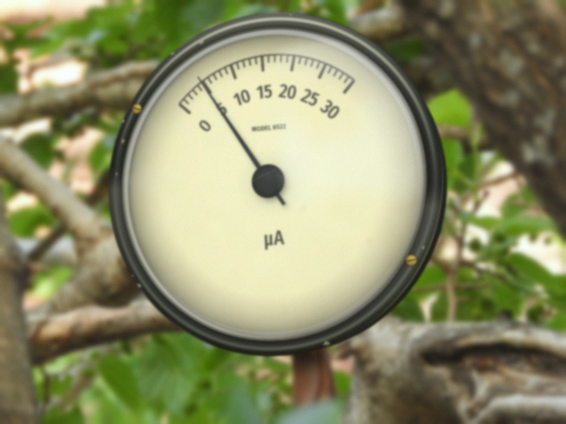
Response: value=5 unit=µA
